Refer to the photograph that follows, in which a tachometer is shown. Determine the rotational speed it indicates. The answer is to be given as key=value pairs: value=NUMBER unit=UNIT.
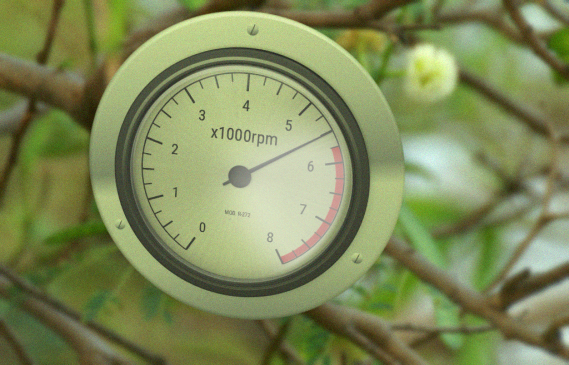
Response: value=5500 unit=rpm
